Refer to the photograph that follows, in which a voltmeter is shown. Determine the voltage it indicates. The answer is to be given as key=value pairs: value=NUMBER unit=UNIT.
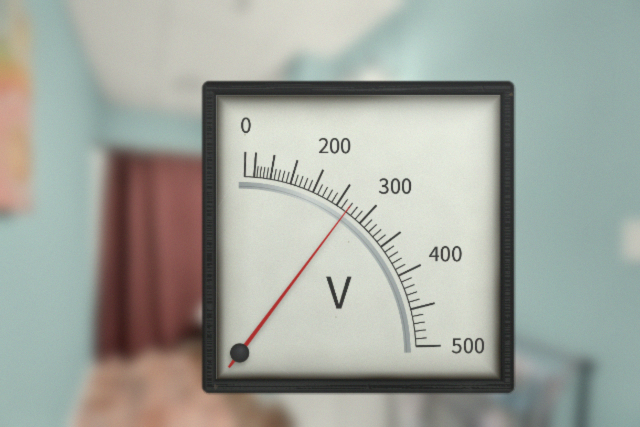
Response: value=270 unit=V
